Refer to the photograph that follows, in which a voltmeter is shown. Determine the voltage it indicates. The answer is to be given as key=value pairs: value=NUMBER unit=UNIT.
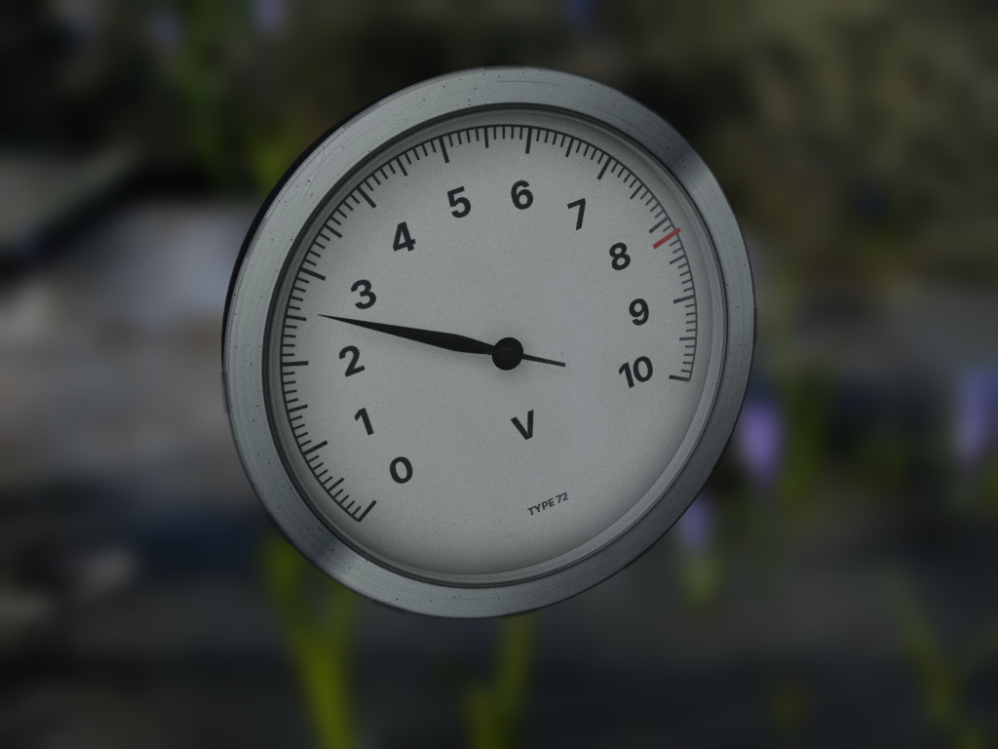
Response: value=2.6 unit=V
